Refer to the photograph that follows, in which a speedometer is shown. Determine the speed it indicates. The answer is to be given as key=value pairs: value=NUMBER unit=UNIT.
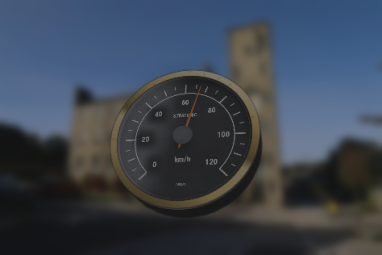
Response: value=67.5 unit=km/h
